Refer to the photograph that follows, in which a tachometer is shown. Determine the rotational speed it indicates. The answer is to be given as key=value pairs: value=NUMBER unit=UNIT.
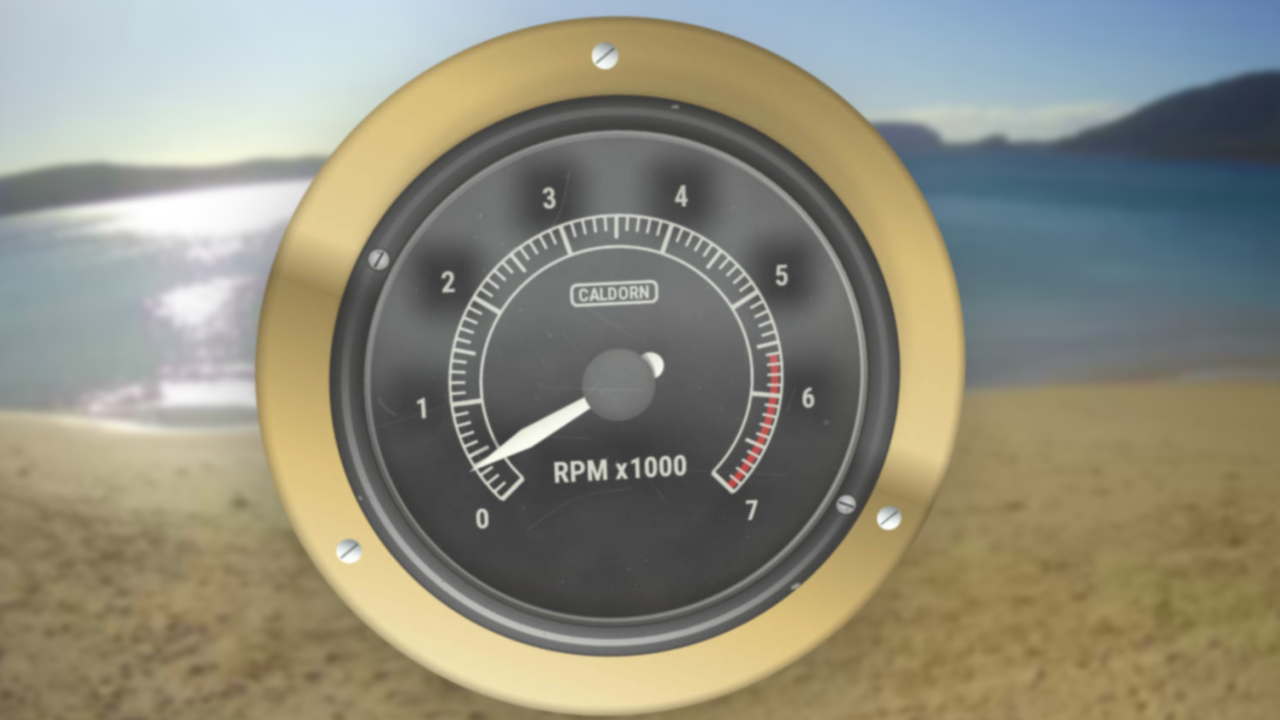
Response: value=400 unit=rpm
